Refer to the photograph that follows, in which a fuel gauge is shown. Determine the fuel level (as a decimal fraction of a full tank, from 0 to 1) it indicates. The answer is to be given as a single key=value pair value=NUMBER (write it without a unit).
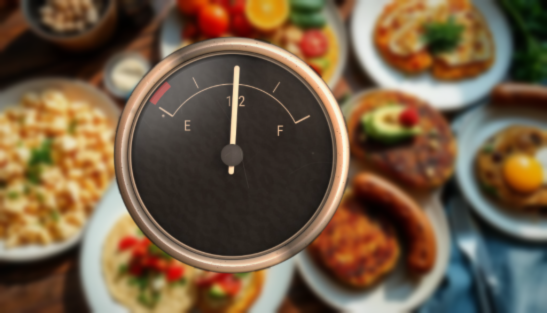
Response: value=0.5
